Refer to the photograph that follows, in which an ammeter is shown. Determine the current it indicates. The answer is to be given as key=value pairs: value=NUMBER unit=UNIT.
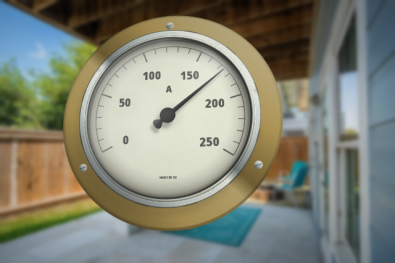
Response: value=175 unit=A
